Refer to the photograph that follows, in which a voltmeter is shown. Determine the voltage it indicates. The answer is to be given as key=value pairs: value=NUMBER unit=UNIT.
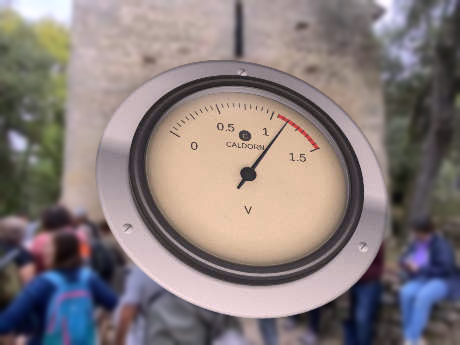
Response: value=1.15 unit=V
